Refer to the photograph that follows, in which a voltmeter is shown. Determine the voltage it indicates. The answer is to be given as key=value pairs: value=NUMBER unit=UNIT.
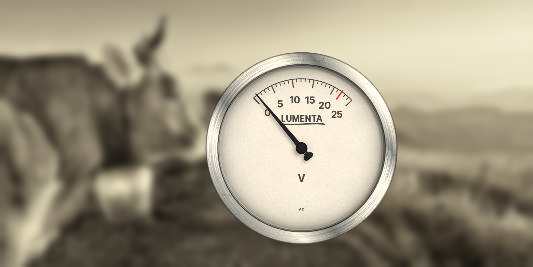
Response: value=1 unit=V
